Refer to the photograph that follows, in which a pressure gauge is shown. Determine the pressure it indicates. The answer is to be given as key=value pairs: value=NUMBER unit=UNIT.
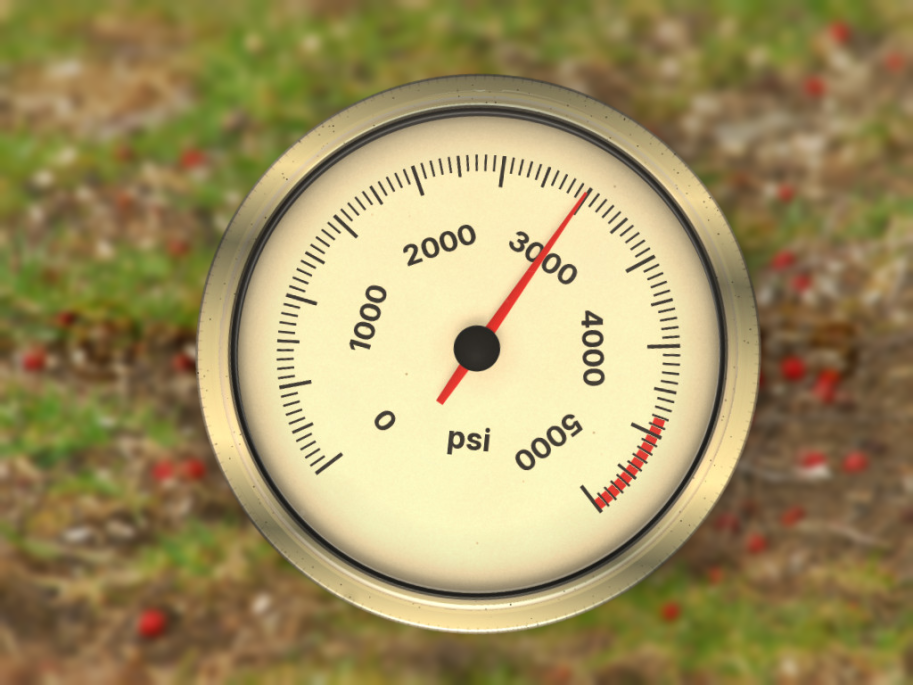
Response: value=3000 unit=psi
